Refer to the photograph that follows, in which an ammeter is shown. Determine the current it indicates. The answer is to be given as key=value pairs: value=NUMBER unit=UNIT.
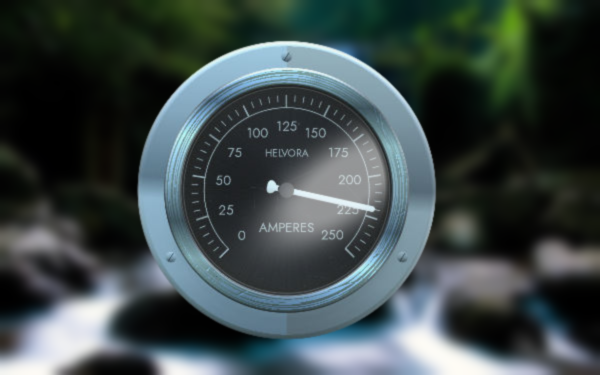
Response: value=220 unit=A
